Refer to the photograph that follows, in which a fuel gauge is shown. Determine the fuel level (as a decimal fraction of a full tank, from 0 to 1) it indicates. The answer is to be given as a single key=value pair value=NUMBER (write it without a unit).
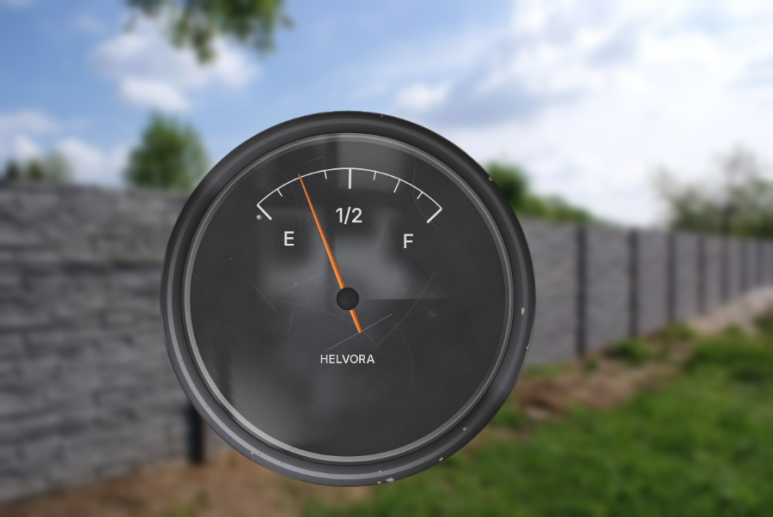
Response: value=0.25
